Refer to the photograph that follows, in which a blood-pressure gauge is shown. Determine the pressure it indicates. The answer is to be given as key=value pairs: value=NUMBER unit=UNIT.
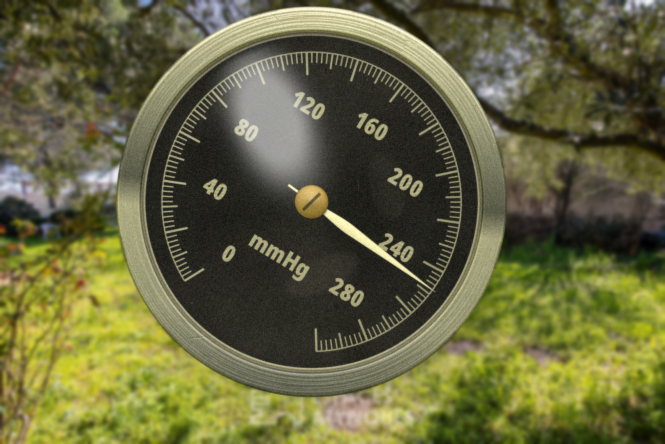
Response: value=248 unit=mmHg
